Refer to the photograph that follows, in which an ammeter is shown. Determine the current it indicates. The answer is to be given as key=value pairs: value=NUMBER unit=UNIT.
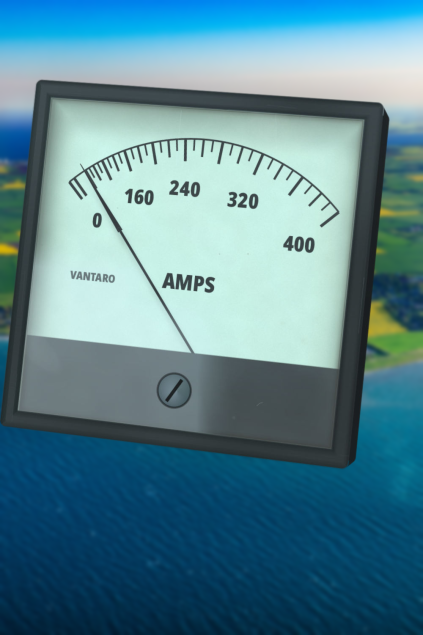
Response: value=80 unit=A
